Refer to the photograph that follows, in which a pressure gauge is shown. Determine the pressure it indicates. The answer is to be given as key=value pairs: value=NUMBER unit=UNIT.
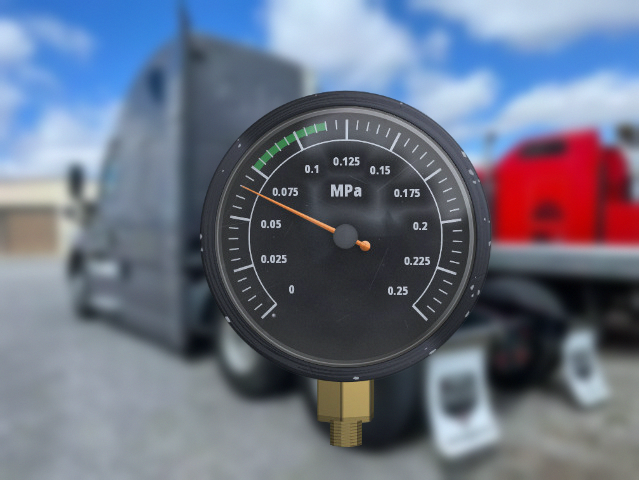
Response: value=0.065 unit=MPa
